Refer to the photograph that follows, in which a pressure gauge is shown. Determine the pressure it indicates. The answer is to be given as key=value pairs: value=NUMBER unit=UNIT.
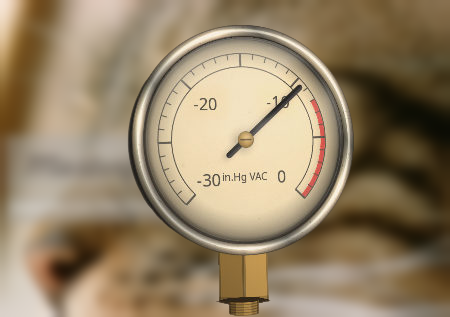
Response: value=-9.5 unit=inHg
